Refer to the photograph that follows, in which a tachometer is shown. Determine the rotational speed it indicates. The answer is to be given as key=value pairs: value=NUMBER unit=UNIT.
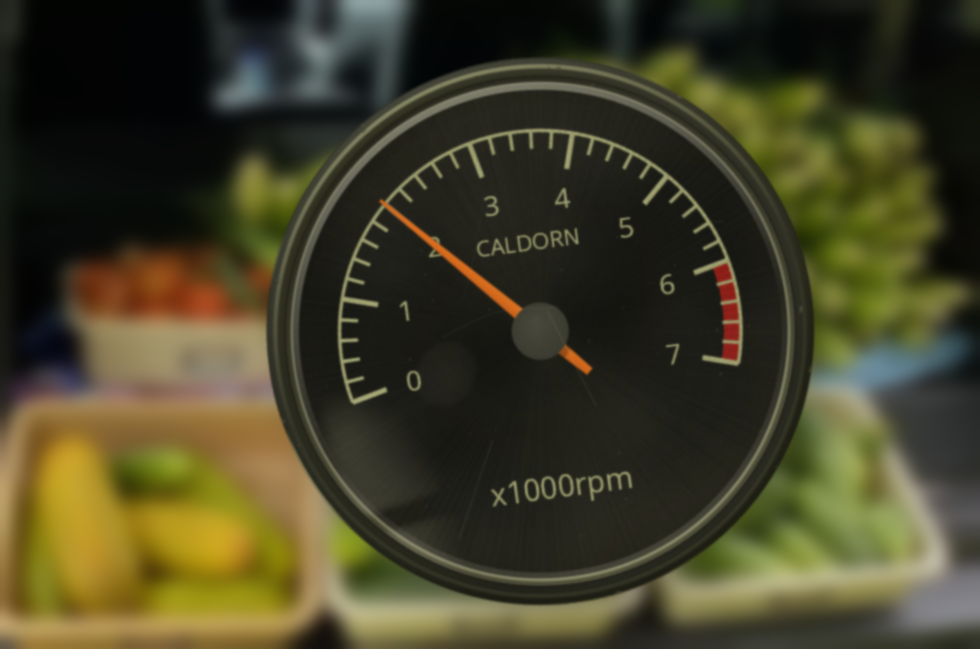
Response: value=2000 unit=rpm
